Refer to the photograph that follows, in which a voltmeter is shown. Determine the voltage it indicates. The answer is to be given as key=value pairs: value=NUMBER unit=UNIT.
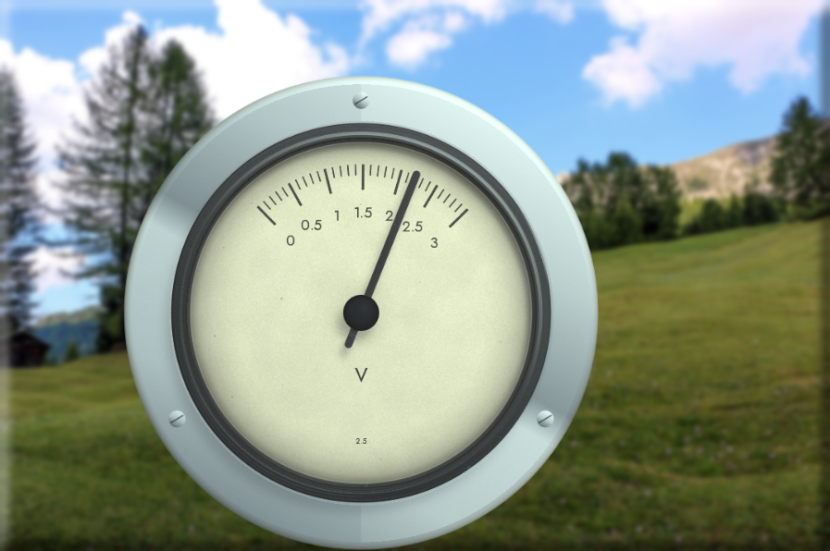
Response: value=2.2 unit=V
